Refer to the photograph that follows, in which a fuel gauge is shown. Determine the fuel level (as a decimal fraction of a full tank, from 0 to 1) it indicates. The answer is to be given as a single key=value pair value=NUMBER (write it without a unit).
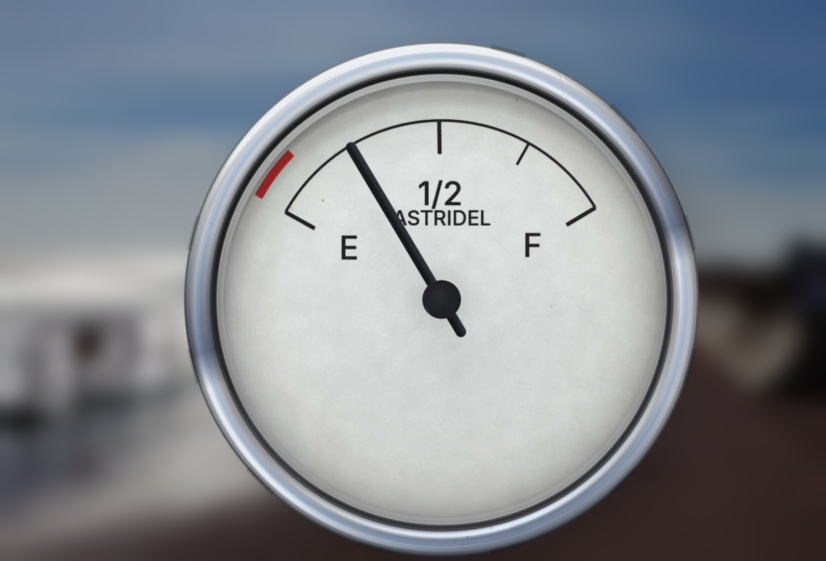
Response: value=0.25
